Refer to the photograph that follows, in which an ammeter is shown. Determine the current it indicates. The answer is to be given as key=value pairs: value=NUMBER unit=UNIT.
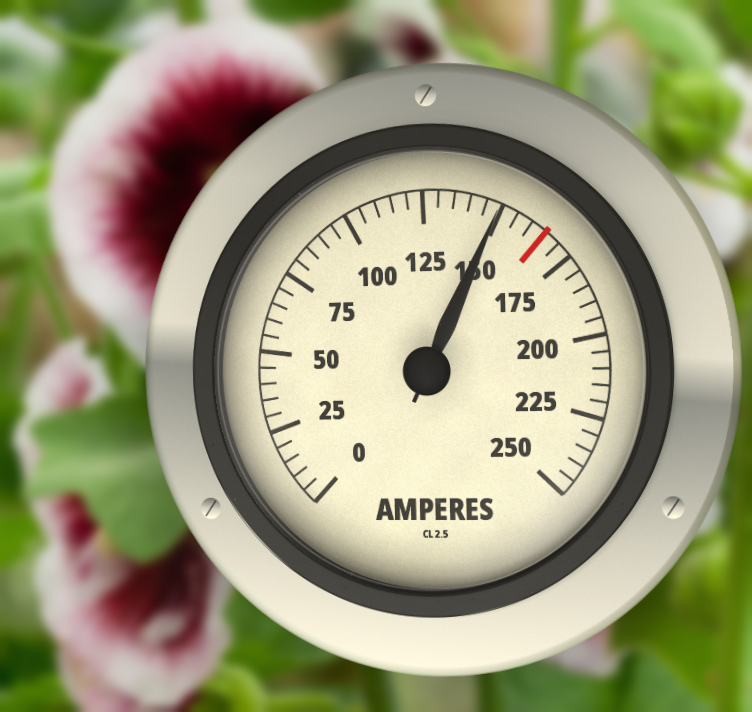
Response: value=150 unit=A
